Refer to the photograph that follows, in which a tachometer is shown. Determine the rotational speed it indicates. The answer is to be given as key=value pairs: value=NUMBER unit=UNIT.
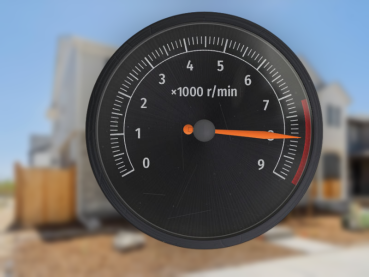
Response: value=8000 unit=rpm
